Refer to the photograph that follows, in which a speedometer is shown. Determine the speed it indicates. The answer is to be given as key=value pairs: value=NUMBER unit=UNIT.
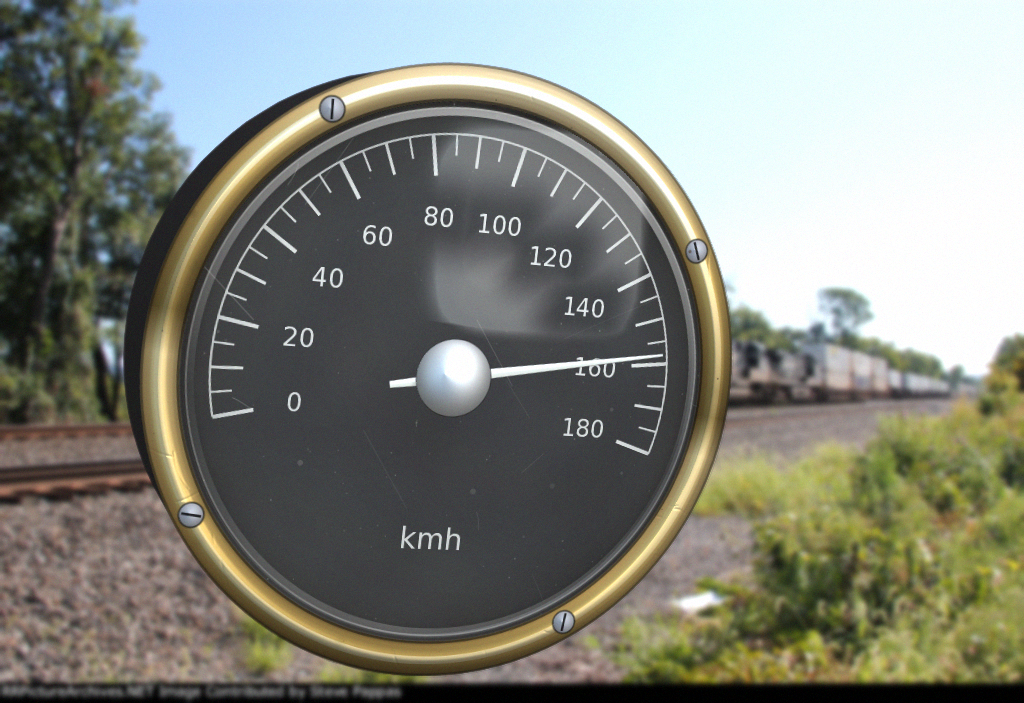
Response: value=157.5 unit=km/h
